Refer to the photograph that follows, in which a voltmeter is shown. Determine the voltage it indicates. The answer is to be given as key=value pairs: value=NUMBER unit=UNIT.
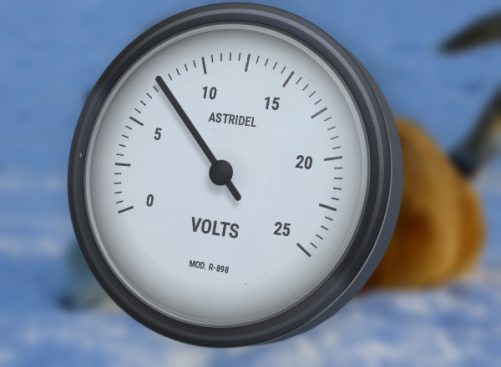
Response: value=7.5 unit=V
